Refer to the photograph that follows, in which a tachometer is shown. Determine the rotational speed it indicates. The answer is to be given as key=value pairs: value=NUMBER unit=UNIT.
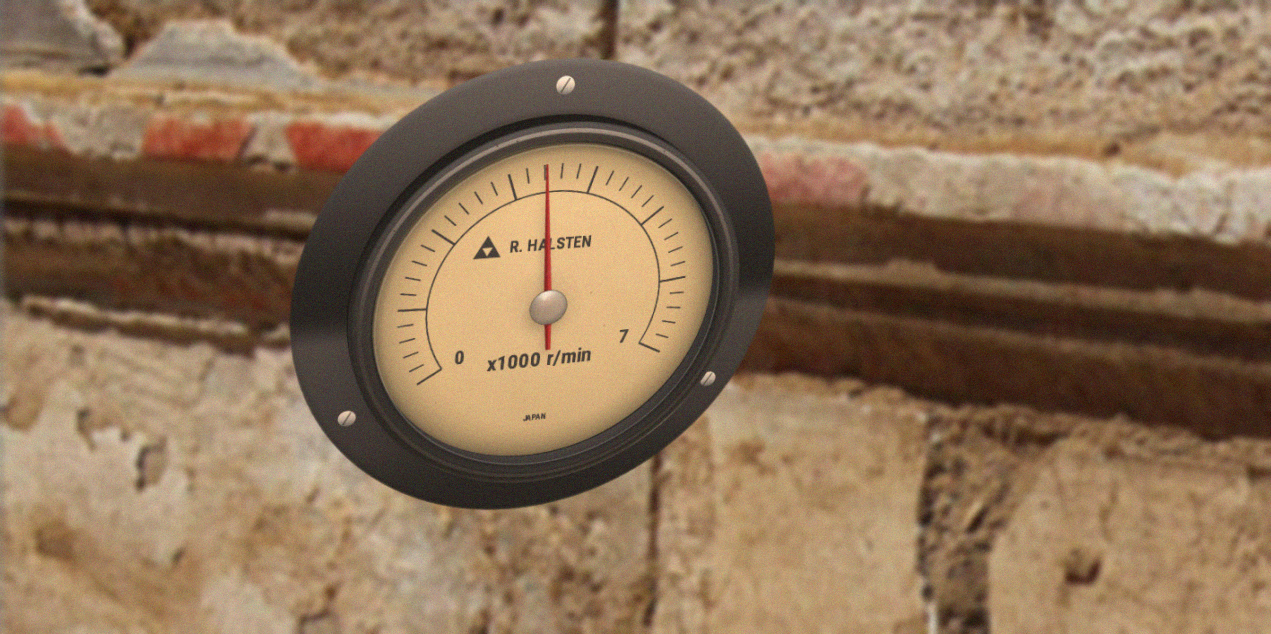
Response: value=3400 unit=rpm
